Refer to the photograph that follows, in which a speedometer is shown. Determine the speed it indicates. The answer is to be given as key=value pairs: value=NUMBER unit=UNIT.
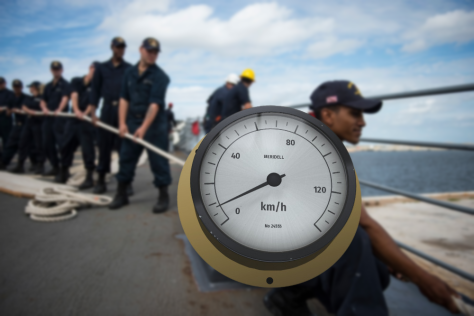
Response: value=7.5 unit=km/h
